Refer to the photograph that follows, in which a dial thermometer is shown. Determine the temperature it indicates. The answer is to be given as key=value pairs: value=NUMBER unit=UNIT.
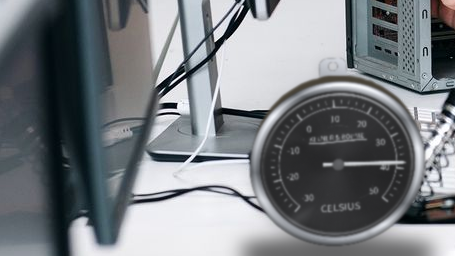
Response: value=38 unit=°C
